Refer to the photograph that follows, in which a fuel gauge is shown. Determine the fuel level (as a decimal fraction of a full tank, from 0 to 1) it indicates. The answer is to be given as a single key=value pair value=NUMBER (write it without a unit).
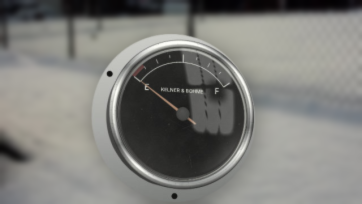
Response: value=0
